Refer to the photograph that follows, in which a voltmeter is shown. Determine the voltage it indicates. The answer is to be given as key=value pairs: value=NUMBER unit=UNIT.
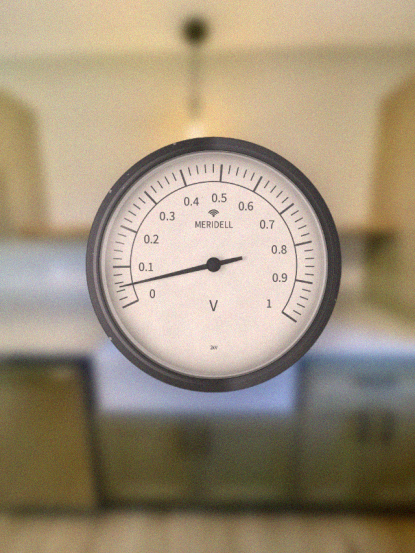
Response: value=0.05 unit=V
